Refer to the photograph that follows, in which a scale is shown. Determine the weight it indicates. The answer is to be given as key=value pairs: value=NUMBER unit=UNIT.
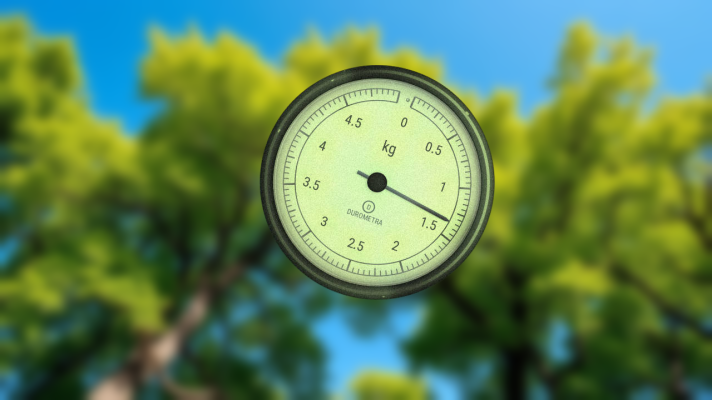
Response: value=1.35 unit=kg
